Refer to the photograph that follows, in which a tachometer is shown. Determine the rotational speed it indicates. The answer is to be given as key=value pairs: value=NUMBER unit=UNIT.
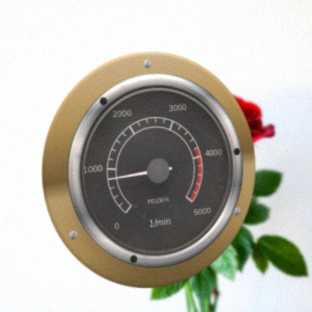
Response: value=800 unit=rpm
